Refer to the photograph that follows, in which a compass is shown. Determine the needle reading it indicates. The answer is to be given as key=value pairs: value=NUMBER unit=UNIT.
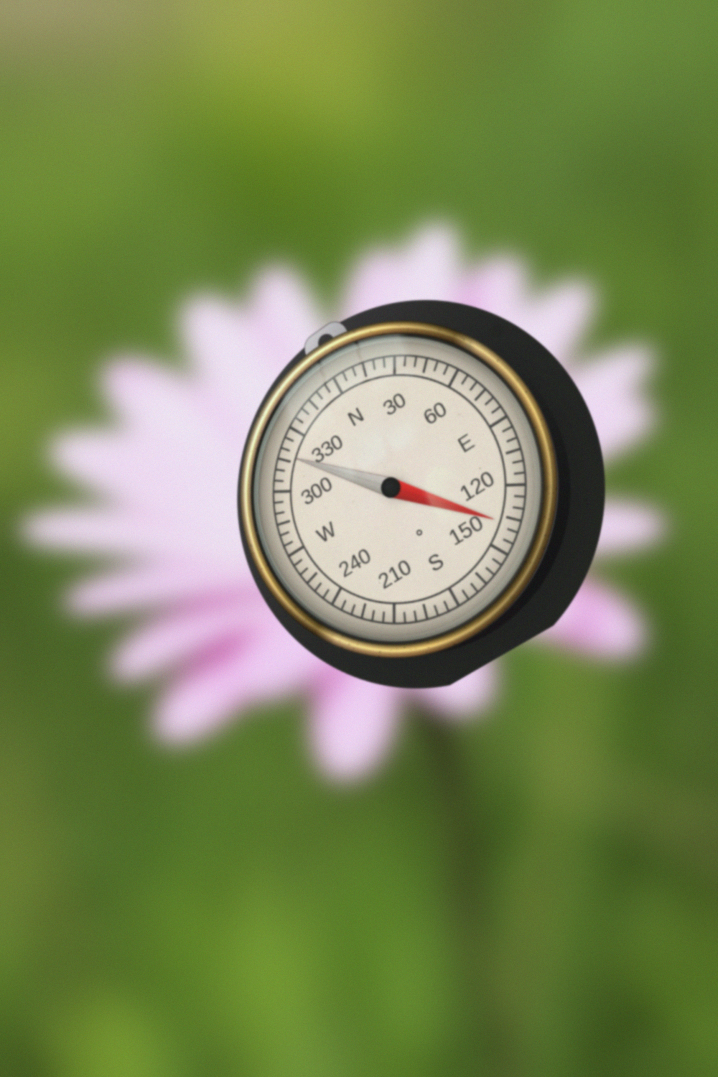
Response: value=137.5 unit=°
